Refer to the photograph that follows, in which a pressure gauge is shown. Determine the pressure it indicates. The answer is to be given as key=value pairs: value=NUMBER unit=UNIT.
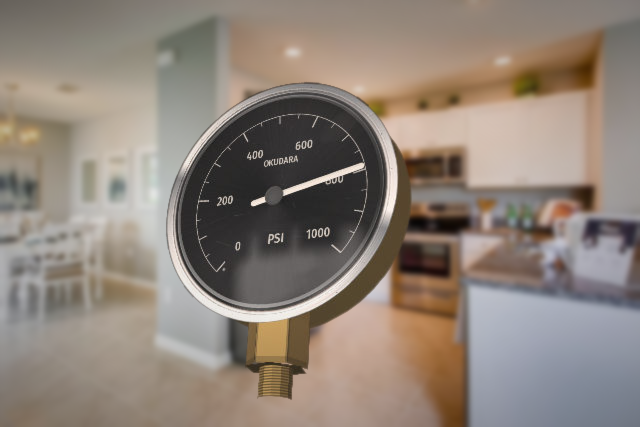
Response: value=800 unit=psi
